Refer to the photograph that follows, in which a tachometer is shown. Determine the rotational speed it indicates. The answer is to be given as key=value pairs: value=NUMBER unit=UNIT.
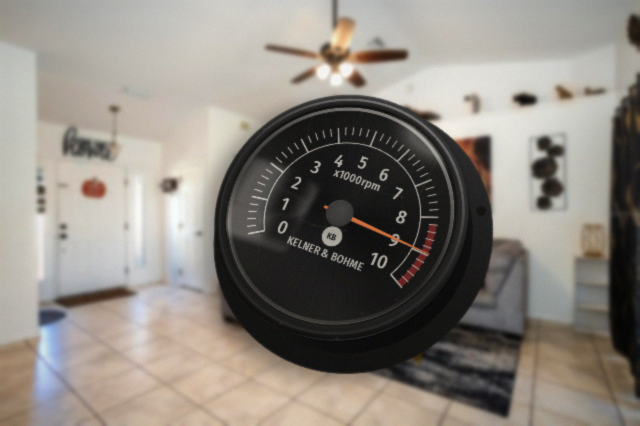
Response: value=9000 unit=rpm
